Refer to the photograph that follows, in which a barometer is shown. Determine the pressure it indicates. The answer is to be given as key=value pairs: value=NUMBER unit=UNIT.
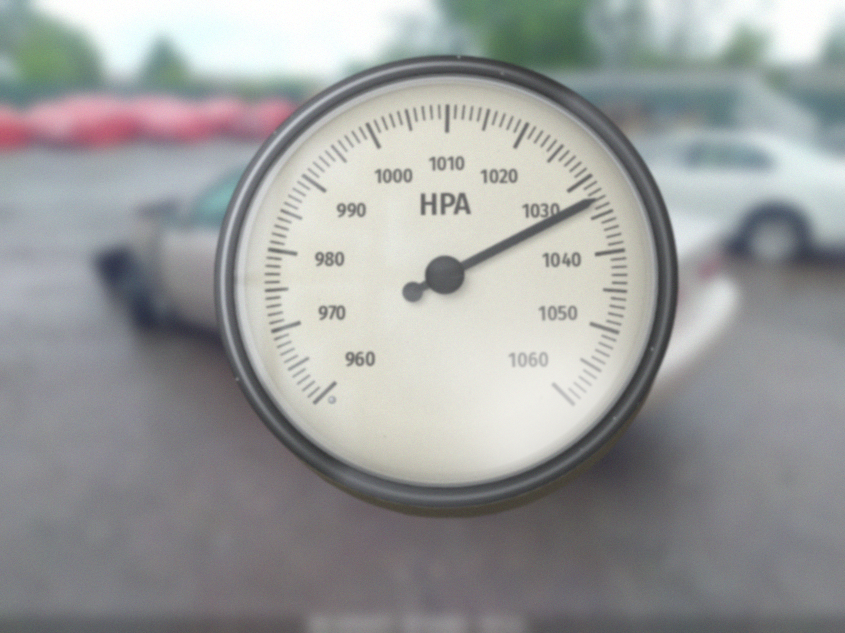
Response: value=1033 unit=hPa
